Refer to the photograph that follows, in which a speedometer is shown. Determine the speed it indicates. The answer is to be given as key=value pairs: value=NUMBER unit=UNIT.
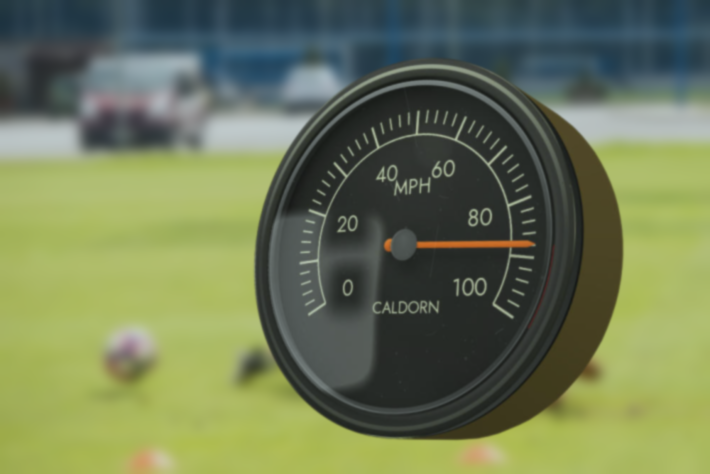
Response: value=88 unit=mph
